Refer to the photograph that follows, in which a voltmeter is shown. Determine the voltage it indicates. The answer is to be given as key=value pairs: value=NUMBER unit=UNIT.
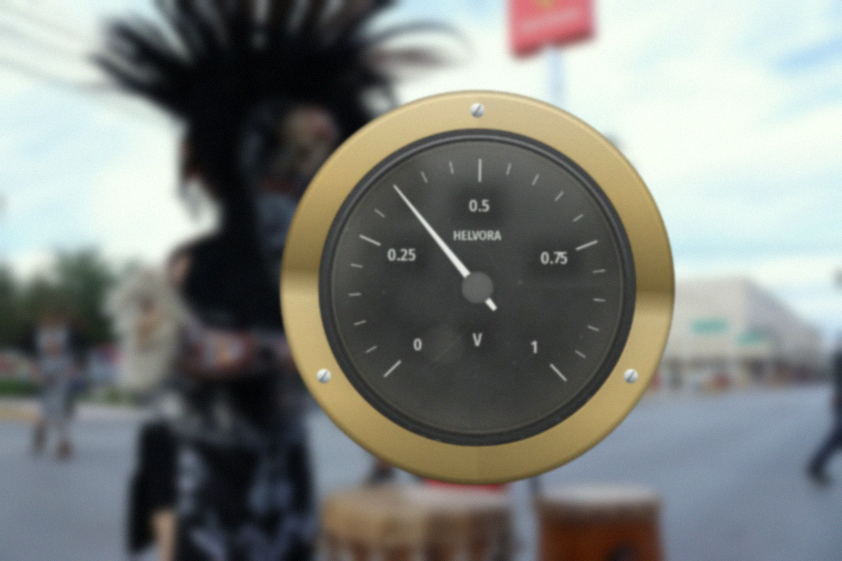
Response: value=0.35 unit=V
